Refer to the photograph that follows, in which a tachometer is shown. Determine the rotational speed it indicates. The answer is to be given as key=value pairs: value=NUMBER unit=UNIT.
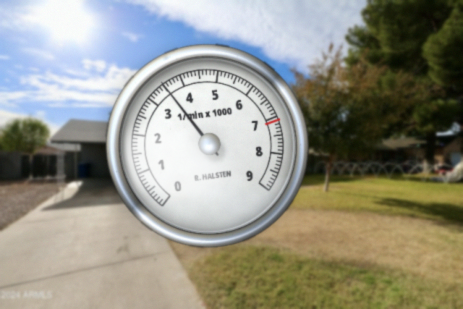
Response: value=3500 unit=rpm
